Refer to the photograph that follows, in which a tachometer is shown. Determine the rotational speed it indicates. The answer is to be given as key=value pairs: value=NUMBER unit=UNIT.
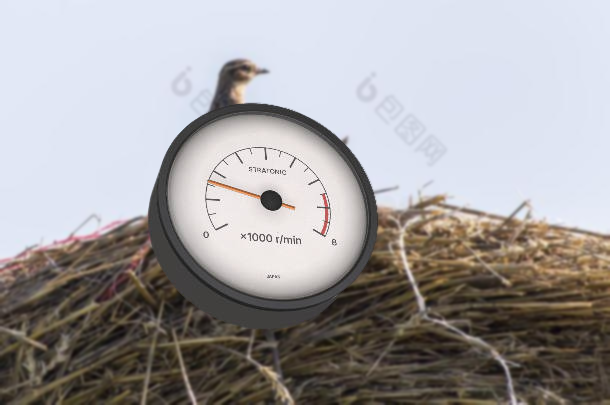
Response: value=1500 unit=rpm
